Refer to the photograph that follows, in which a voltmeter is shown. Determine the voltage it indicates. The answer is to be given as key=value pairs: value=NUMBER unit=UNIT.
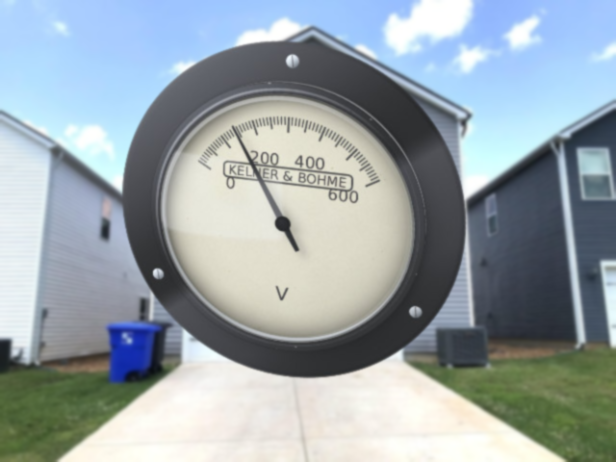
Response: value=150 unit=V
